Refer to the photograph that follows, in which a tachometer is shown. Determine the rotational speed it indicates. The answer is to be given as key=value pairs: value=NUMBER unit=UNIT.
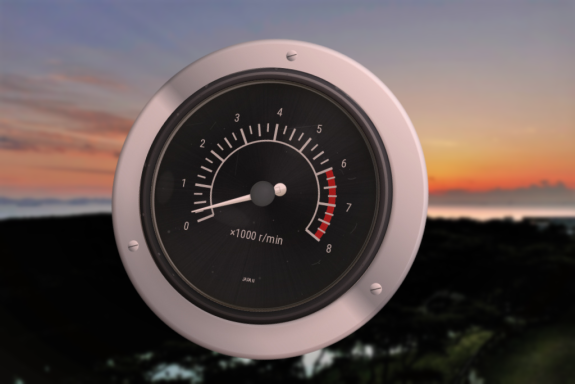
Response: value=250 unit=rpm
